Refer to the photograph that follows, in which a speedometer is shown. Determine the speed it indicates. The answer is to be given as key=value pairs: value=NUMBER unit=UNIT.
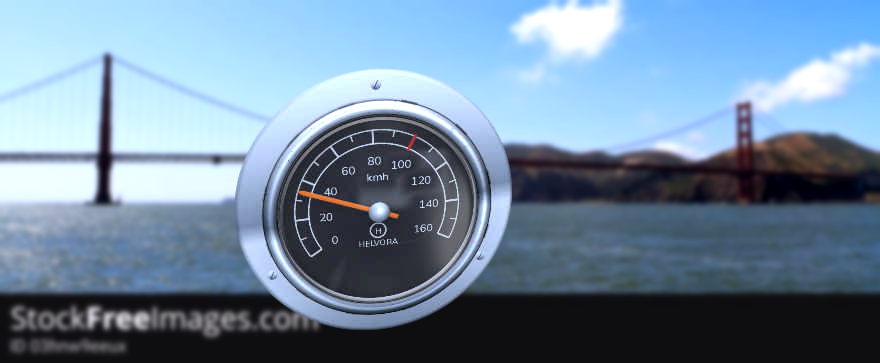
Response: value=35 unit=km/h
